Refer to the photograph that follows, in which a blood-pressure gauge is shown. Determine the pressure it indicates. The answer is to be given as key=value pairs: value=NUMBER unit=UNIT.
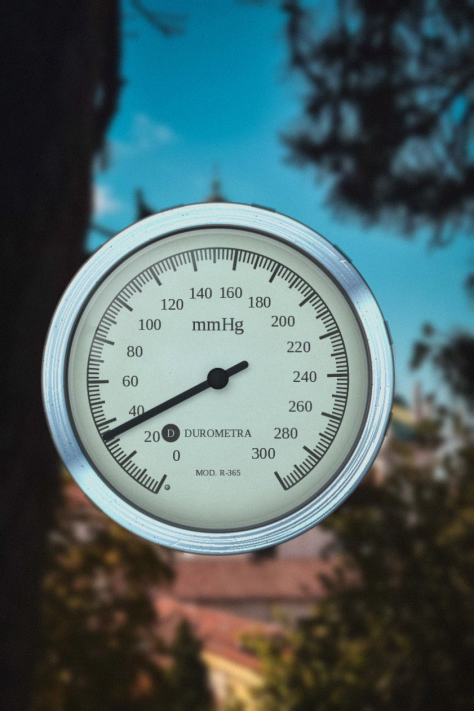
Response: value=34 unit=mmHg
